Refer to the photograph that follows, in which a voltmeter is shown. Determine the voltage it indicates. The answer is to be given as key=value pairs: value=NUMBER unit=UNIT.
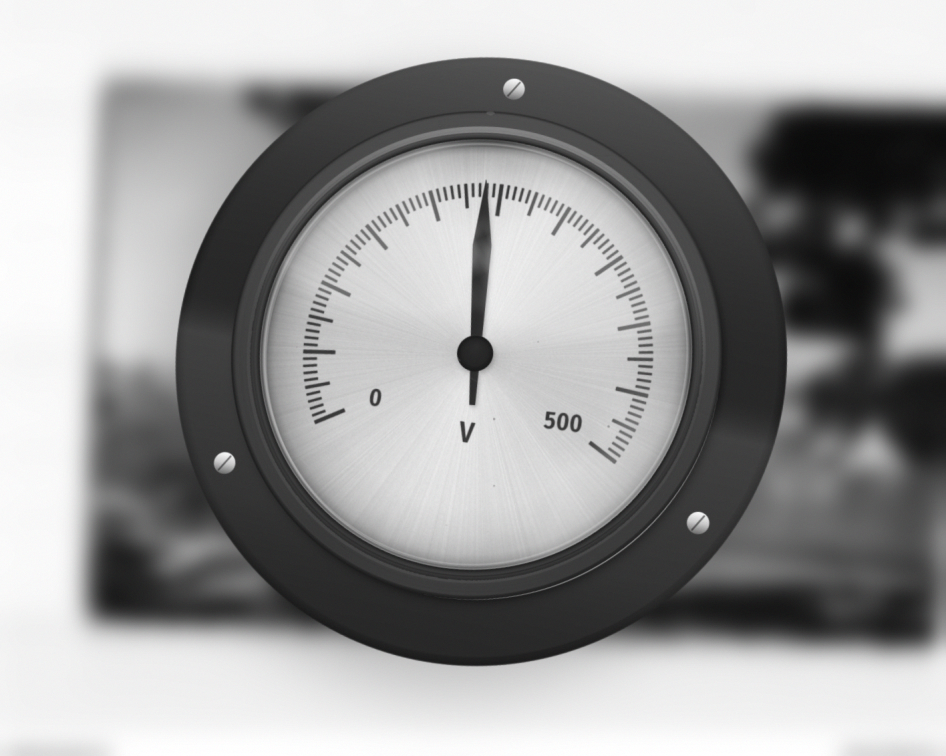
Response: value=240 unit=V
